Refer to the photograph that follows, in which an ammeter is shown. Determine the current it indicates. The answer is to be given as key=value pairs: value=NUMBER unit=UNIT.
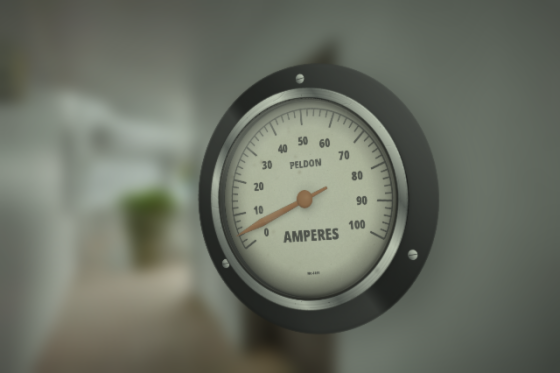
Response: value=4 unit=A
